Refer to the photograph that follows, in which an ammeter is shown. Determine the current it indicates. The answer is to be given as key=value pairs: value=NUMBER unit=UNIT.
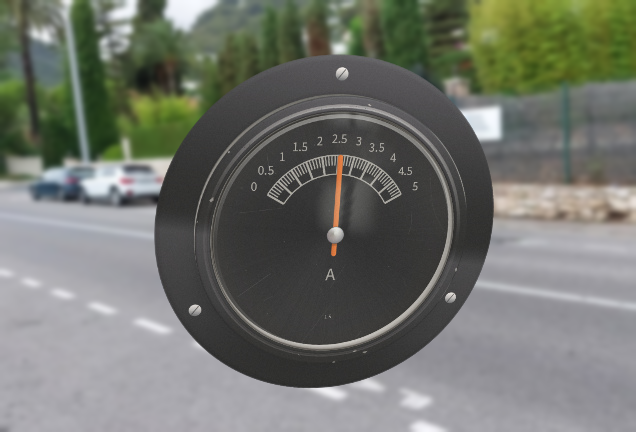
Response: value=2.5 unit=A
